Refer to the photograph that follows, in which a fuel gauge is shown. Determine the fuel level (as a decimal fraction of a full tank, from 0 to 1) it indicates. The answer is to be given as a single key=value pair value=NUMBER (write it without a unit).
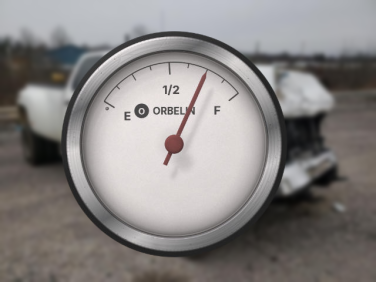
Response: value=0.75
